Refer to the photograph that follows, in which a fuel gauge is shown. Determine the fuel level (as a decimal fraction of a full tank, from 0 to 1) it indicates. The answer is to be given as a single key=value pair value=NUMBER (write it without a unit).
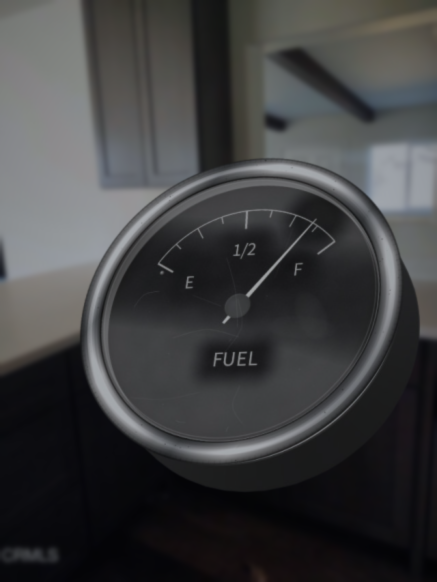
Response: value=0.875
